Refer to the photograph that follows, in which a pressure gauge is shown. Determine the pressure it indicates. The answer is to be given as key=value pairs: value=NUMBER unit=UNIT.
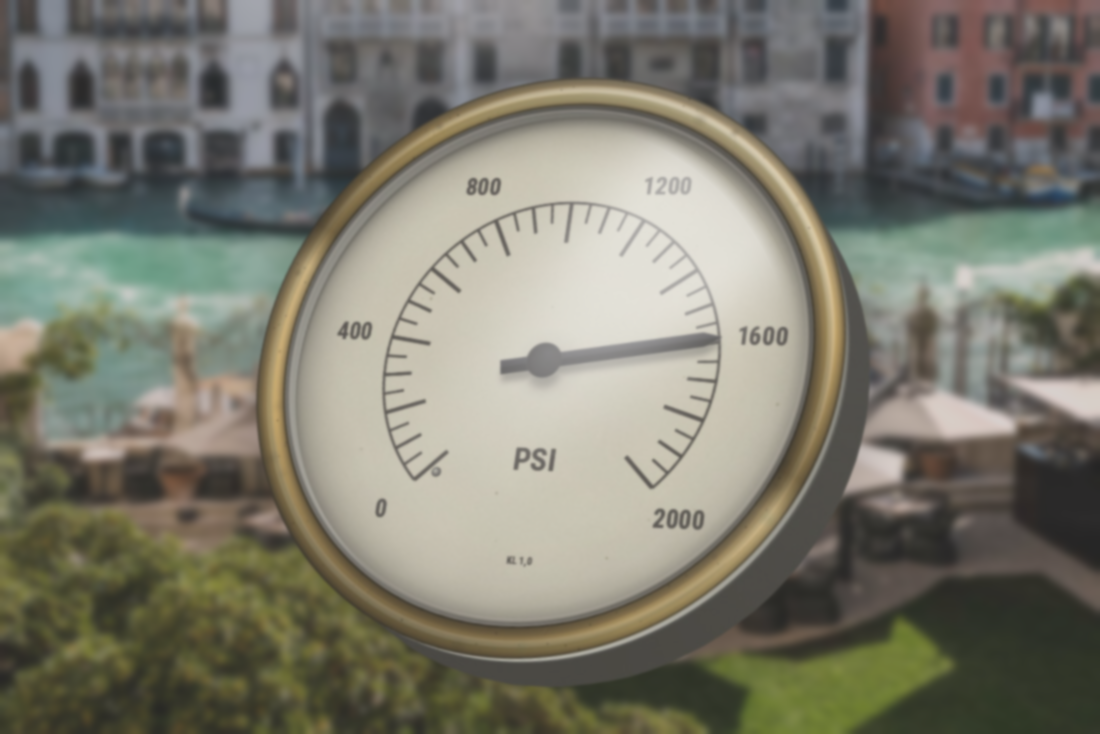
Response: value=1600 unit=psi
